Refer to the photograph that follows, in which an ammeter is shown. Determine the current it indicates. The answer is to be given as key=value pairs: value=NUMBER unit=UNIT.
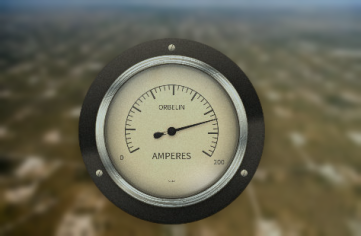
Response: value=160 unit=A
